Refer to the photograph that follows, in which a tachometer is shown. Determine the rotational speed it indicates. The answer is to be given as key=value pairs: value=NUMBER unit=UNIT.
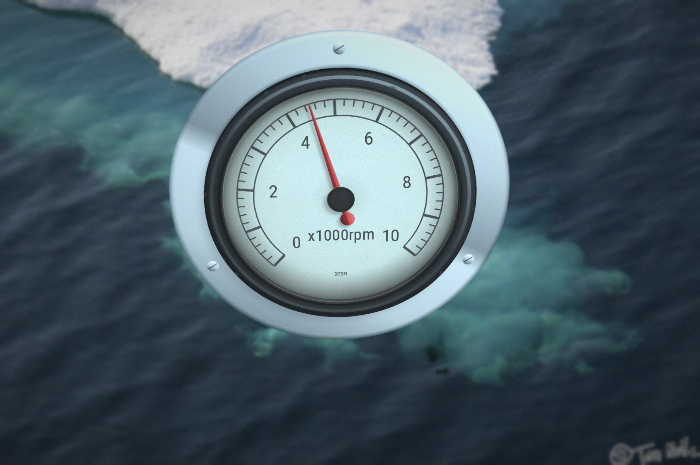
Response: value=4500 unit=rpm
